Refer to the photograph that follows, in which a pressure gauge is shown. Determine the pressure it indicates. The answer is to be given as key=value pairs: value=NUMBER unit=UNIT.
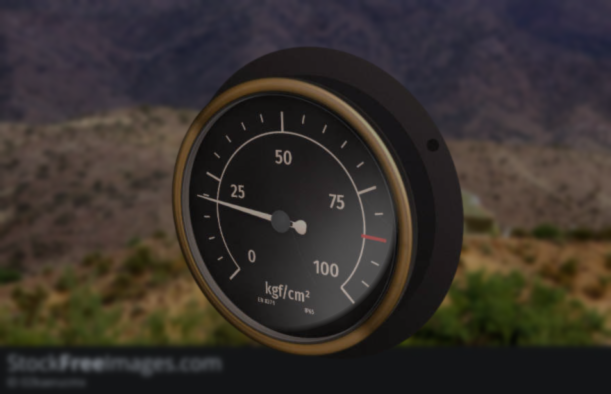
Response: value=20 unit=kg/cm²
